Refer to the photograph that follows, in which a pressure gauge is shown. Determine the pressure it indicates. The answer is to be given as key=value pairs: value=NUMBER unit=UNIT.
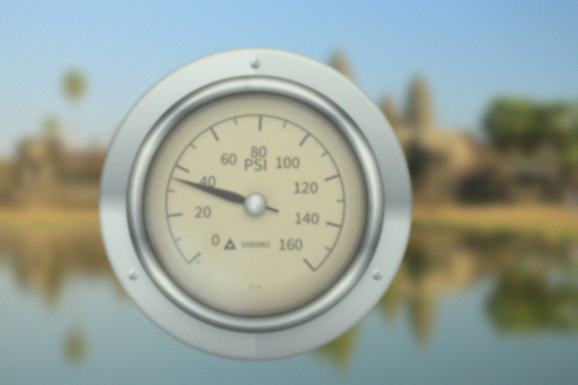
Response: value=35 unit=psi
